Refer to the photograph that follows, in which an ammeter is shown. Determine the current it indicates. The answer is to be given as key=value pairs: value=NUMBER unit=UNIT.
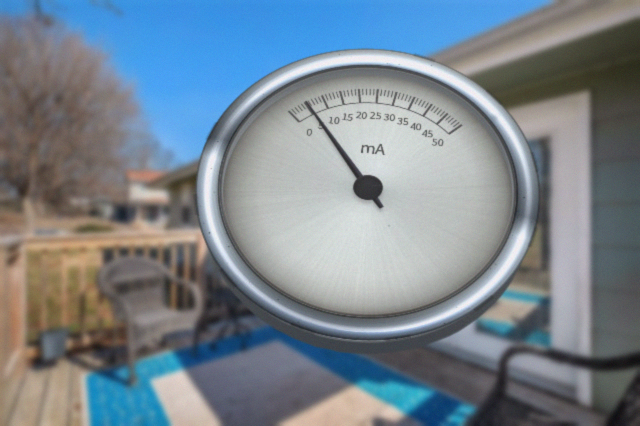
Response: value=5 unit=mA
